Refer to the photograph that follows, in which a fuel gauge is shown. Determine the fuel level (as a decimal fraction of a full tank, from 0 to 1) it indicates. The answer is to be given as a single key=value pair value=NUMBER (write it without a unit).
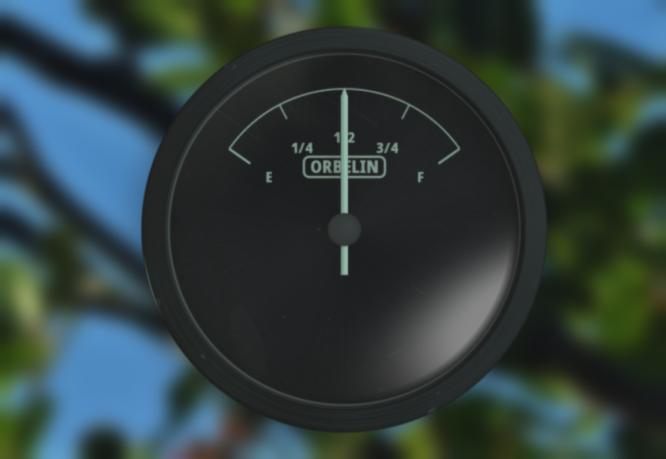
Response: value=0.5
